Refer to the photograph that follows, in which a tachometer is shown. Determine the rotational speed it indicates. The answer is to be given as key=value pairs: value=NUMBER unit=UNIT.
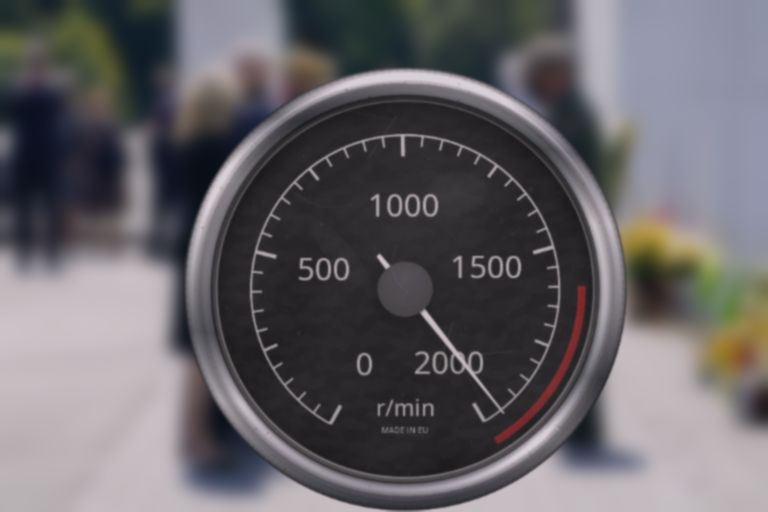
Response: value=1950 unit=rpm
